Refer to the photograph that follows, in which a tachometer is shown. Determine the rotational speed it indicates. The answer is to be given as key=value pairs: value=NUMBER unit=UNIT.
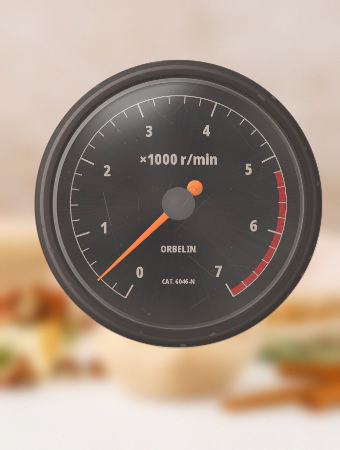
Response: value=400 unit=rpm
